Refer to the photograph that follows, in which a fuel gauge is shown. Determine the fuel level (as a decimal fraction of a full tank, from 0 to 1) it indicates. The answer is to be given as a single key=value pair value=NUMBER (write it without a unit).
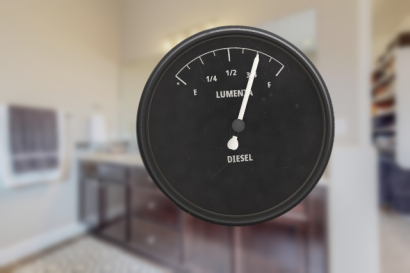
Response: value=0.75
